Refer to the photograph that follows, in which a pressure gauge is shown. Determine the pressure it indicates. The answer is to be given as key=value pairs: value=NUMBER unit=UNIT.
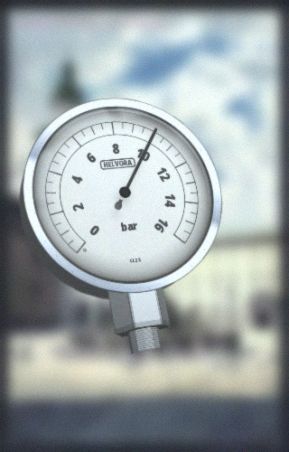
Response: value=10 unit=bar
